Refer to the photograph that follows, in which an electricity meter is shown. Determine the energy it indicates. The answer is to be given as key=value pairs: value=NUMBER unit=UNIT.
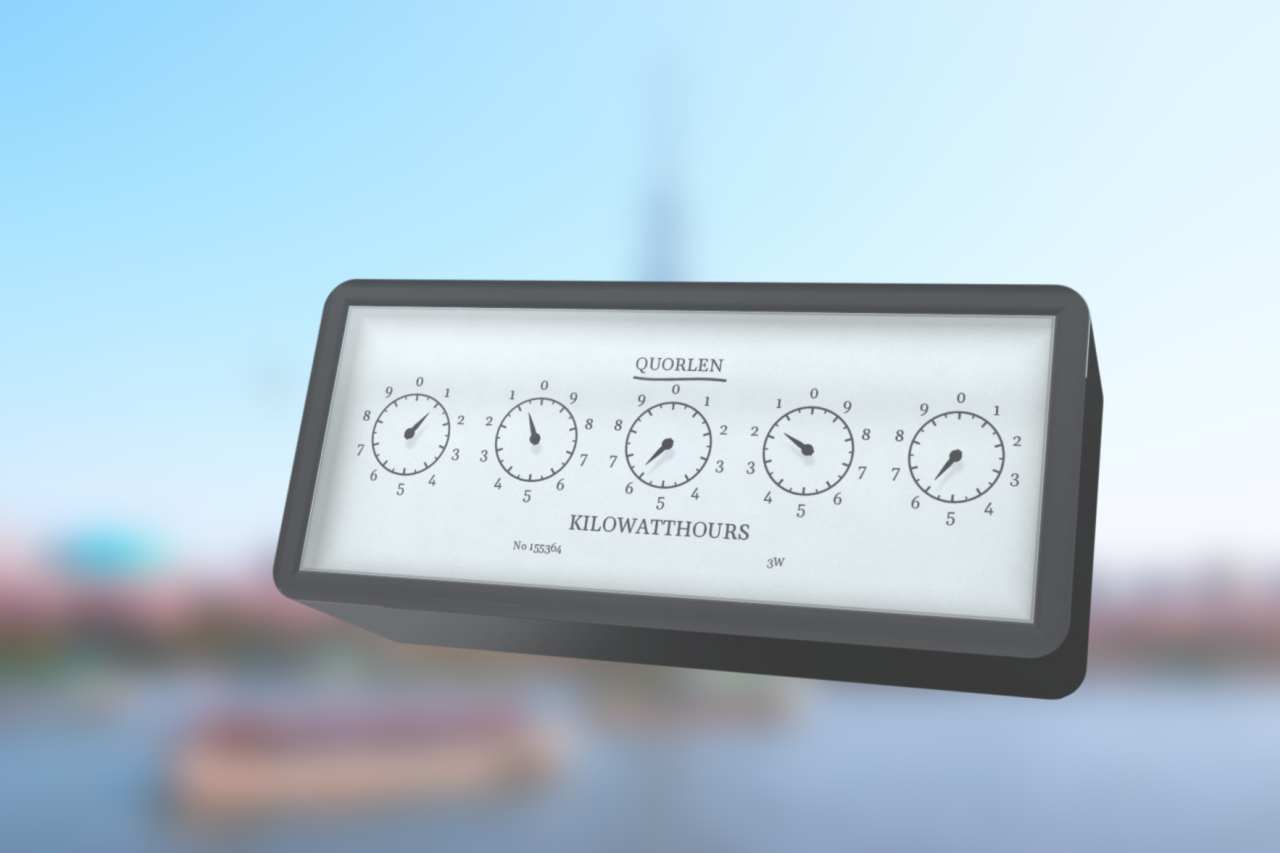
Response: value=10616 unit=kWh
